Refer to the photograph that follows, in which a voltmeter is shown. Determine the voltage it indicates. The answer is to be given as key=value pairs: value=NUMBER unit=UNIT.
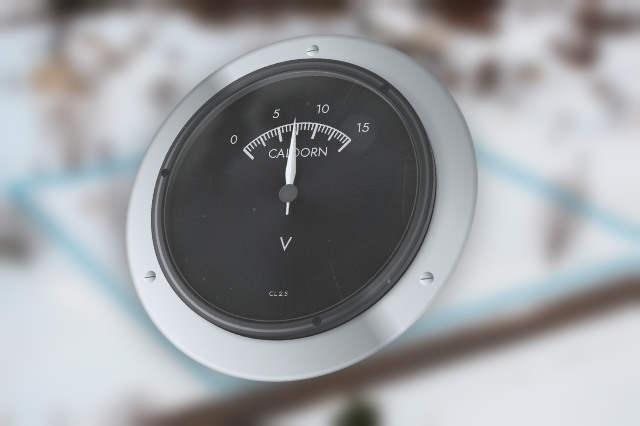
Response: value=7.5 unit=V
